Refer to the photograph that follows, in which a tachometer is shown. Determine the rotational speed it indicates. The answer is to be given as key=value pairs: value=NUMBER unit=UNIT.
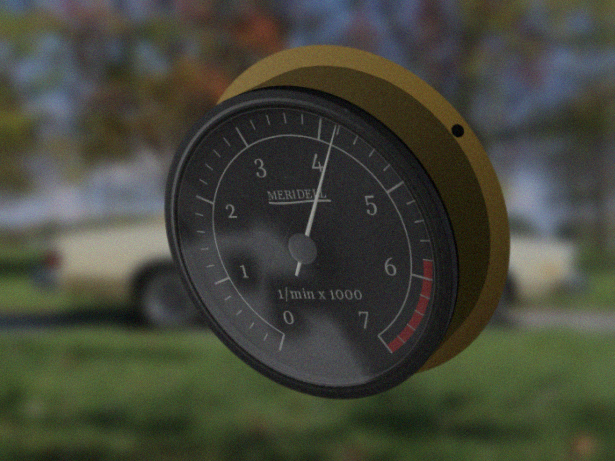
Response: value=4200 unit=rpm
